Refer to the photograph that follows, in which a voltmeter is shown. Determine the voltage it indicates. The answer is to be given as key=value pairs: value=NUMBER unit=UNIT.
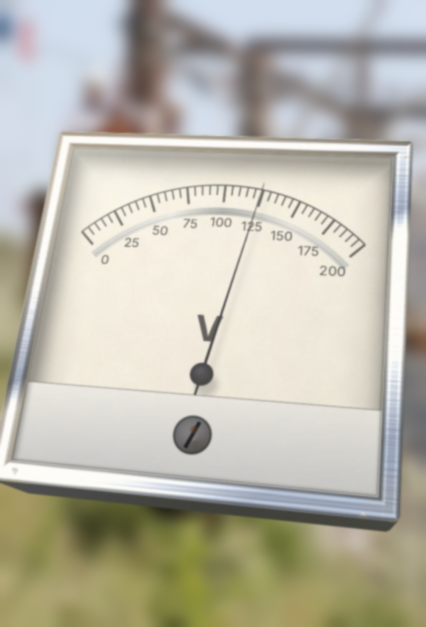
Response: value=125 unit=V
